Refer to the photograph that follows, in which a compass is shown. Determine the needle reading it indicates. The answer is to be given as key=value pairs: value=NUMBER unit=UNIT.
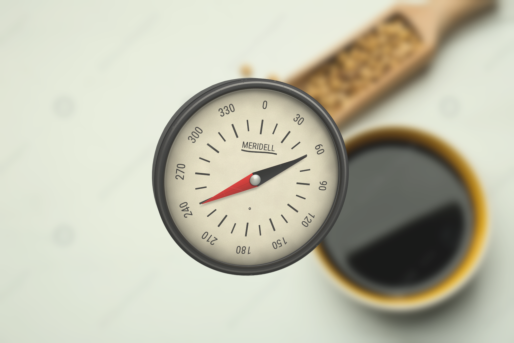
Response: value=240 unit=°
